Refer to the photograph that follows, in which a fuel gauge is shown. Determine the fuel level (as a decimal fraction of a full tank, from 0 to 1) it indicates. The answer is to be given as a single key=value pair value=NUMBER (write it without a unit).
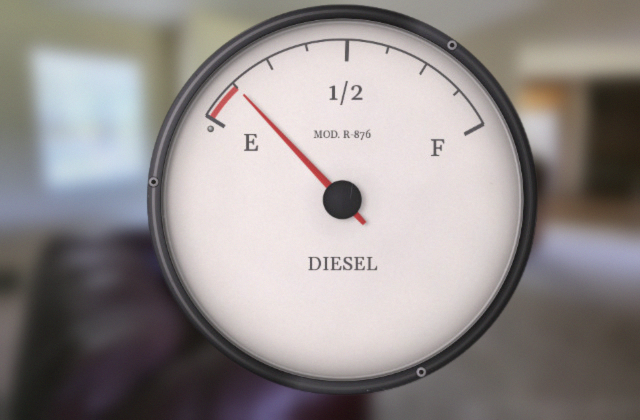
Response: value=0.125
